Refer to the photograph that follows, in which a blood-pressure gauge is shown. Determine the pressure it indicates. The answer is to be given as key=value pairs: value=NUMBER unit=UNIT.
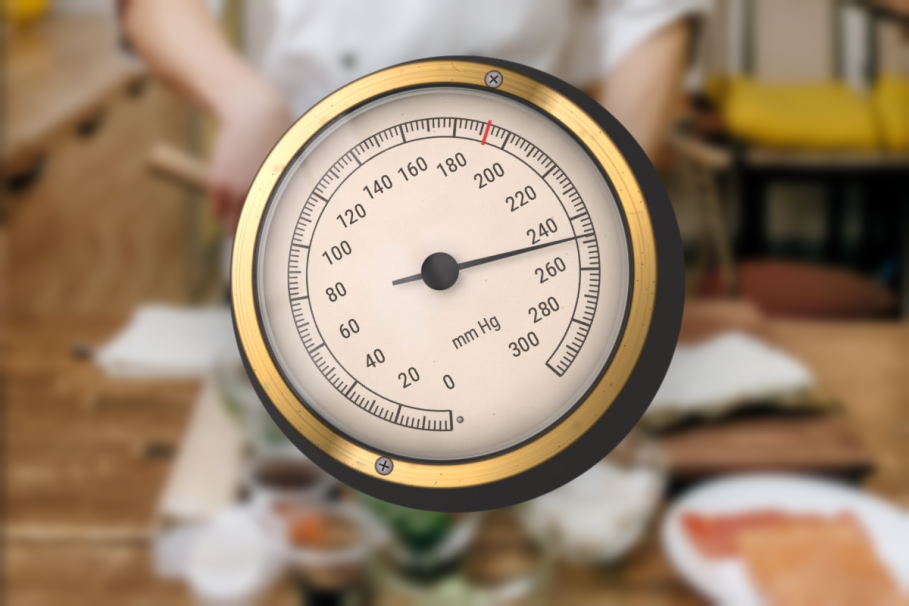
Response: value=248 unit=mmHg
